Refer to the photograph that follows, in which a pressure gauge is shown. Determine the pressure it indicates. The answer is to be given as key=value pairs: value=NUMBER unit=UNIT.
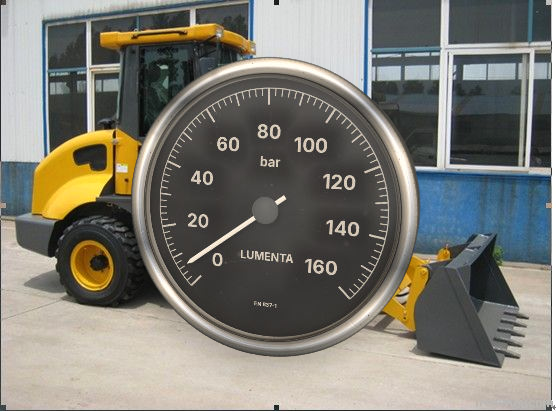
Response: value=6 unit=bar
